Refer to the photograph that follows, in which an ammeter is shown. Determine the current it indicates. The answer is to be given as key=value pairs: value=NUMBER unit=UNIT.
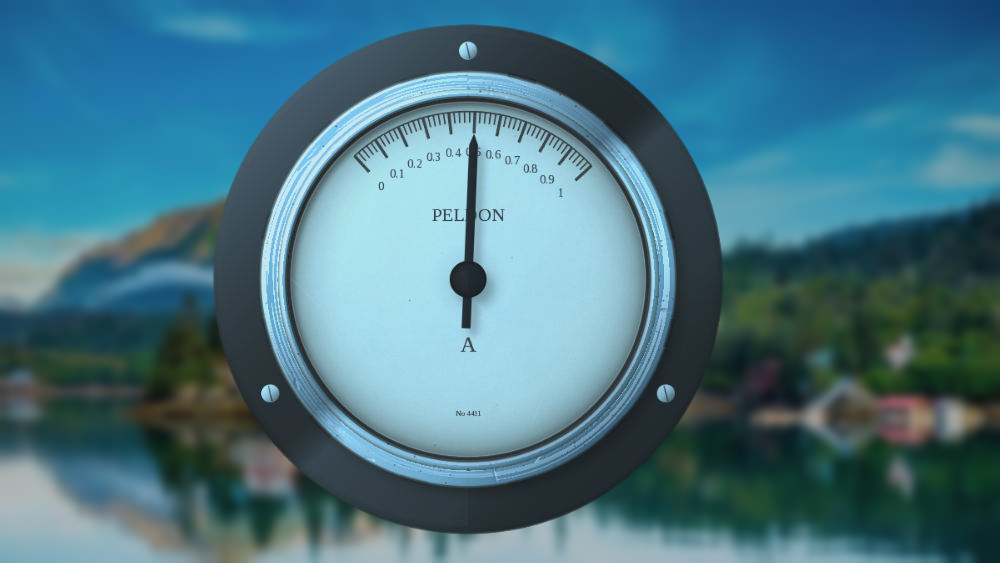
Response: value=0.5 unit=A
